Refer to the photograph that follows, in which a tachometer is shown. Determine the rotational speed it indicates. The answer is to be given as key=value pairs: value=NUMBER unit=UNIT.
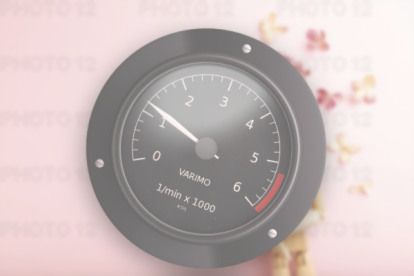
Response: value=1200 unit=rpm
